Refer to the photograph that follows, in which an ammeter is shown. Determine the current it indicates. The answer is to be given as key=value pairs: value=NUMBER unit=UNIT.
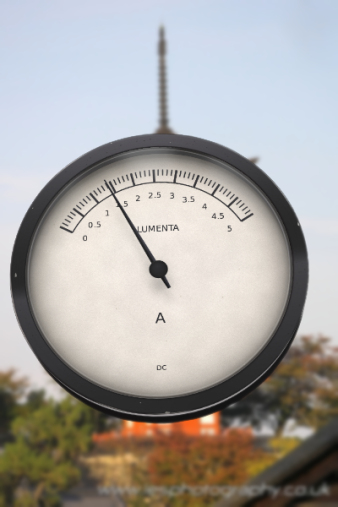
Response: value=1.4 unit=A
